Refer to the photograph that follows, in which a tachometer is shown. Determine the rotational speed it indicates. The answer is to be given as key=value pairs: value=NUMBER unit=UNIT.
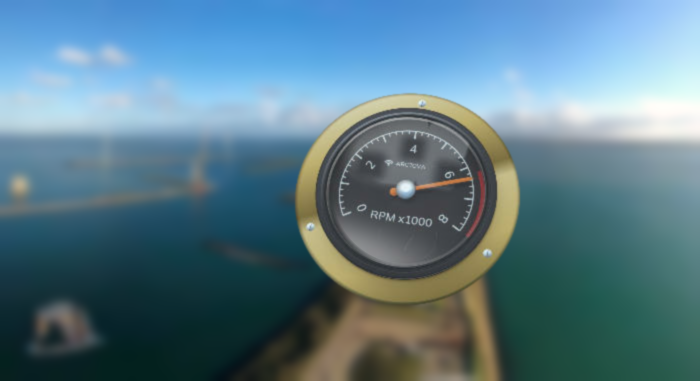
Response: value=6400 unit=rpm
